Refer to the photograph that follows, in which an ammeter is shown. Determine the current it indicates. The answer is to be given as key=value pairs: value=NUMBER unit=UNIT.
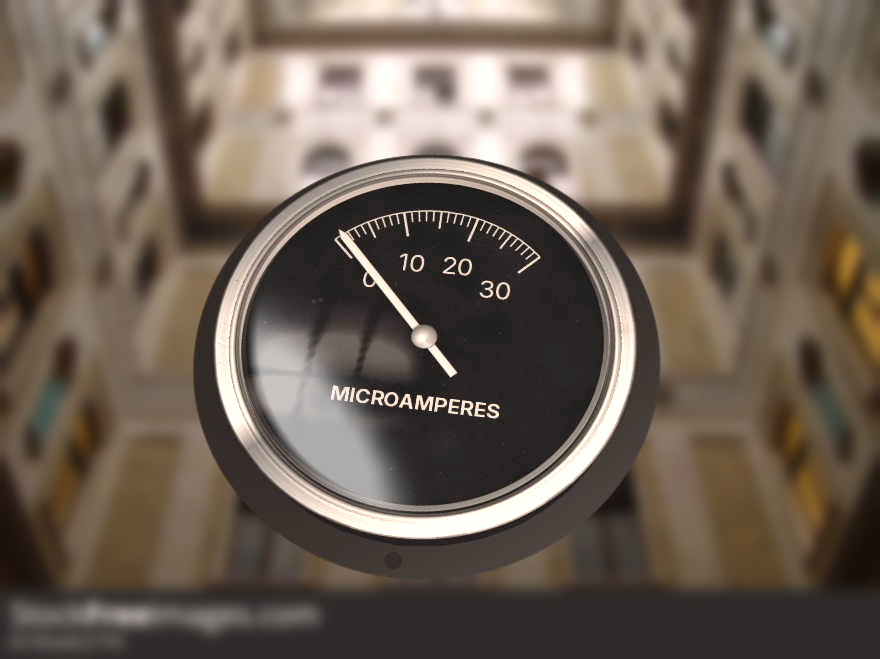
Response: value=1 unit=µA
